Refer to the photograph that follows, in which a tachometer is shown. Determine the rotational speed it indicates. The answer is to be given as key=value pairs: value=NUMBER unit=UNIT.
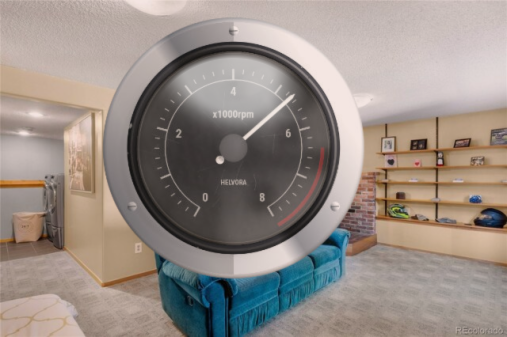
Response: value=5300 unit=rpm
